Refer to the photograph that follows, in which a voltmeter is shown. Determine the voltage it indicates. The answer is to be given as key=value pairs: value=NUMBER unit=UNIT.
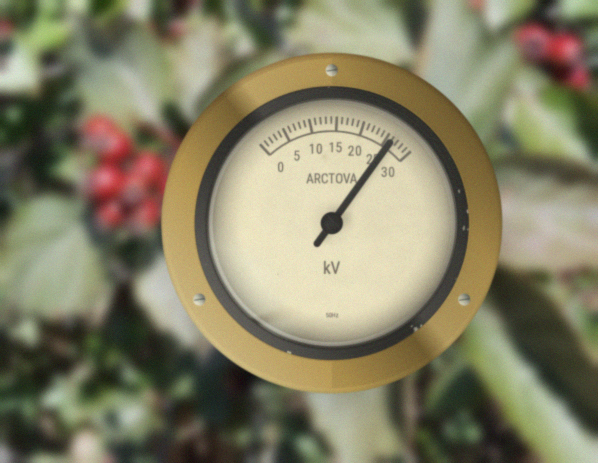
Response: value=26 unit=kV
